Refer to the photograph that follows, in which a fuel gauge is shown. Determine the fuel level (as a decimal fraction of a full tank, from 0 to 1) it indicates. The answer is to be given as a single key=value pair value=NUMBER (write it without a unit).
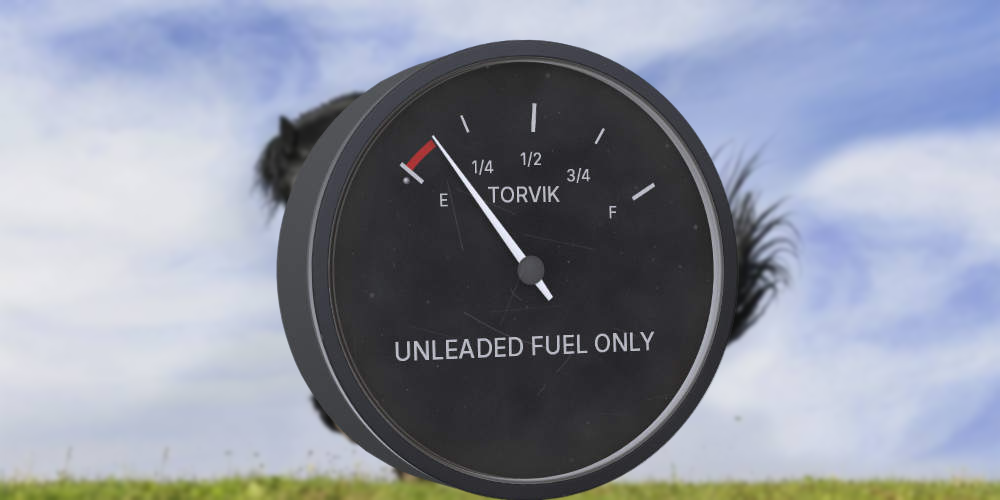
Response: value=0.125
